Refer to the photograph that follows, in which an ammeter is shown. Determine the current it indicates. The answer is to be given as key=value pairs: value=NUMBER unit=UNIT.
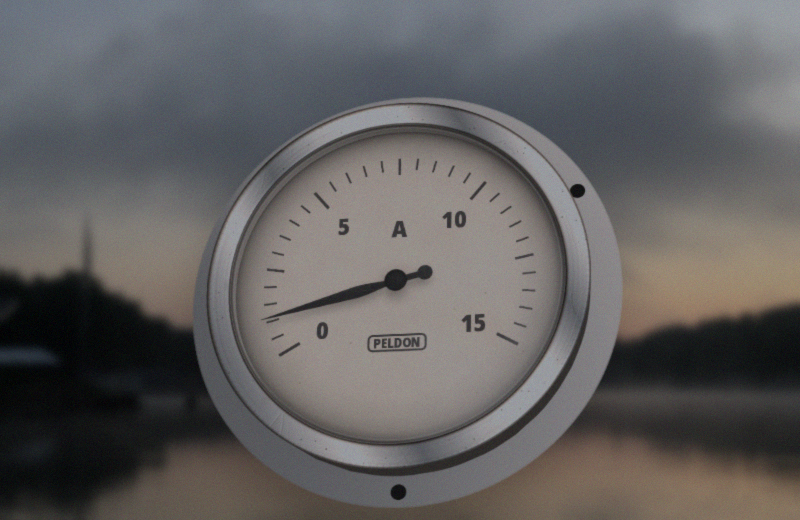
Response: value=1 unit=A
